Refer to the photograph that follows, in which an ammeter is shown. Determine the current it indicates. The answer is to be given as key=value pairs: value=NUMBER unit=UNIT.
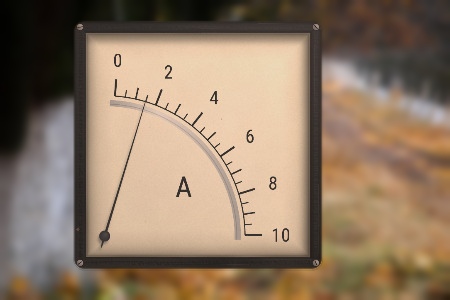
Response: value=1.5 unit=A
